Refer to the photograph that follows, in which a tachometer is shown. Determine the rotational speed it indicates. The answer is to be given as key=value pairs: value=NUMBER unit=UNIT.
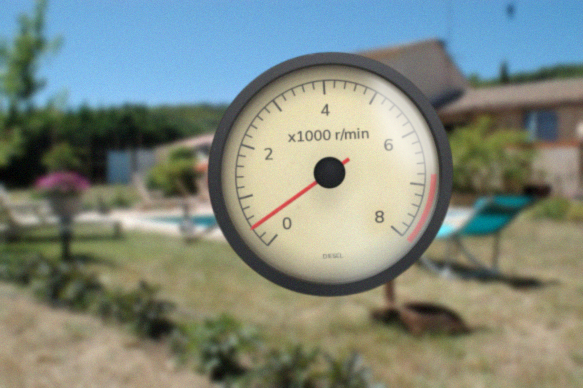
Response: value=400 unit=rpm
